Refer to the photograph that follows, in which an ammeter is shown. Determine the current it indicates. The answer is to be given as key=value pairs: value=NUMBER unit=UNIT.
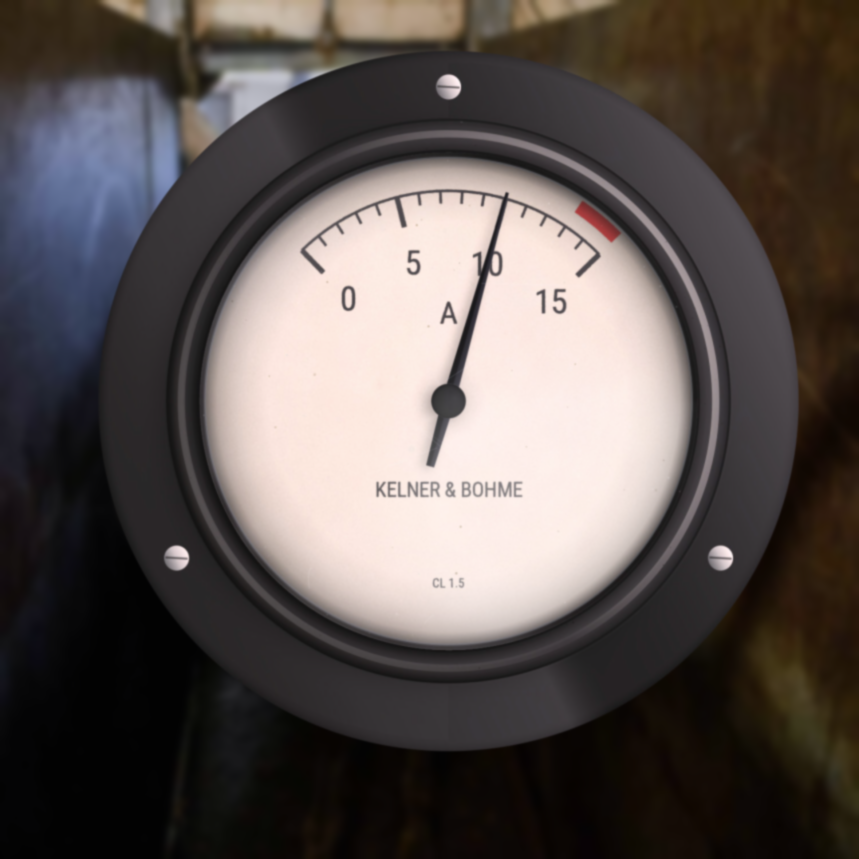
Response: value=10 unit=A
